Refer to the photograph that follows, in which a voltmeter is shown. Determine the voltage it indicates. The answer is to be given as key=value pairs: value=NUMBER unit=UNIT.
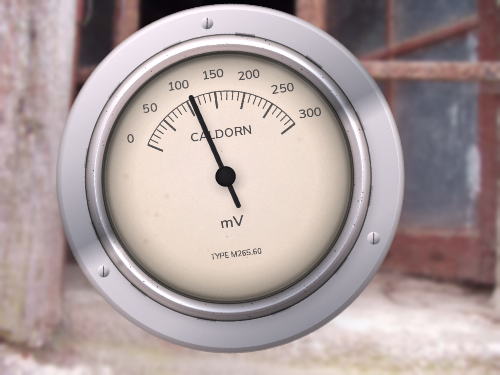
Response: value=110 unit=mV
